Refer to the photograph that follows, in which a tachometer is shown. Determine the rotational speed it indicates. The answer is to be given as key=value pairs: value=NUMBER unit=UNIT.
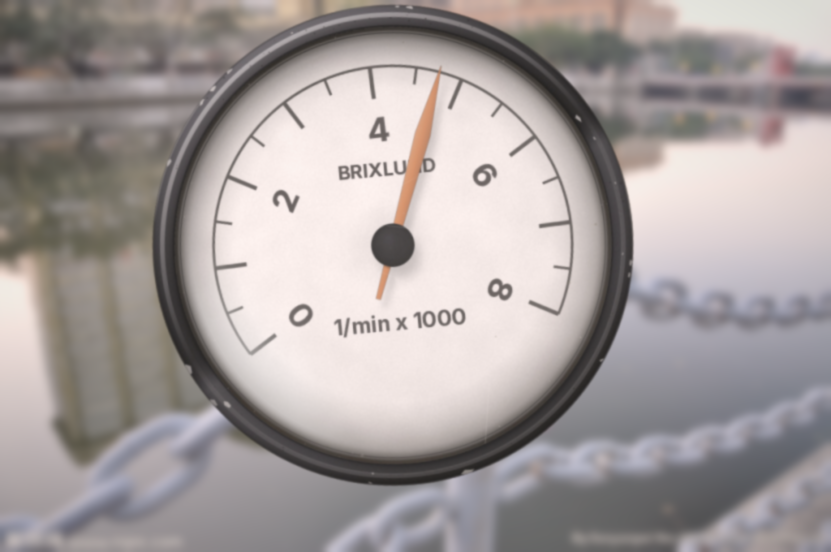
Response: value=4750 unit=rpm
